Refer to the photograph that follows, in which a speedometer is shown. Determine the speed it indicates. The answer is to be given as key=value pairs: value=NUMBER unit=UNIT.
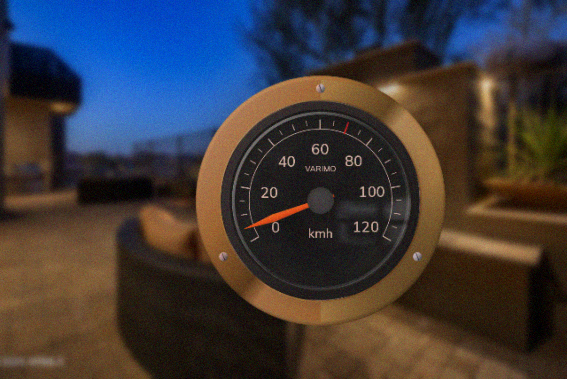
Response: value=5 unit=km/h
